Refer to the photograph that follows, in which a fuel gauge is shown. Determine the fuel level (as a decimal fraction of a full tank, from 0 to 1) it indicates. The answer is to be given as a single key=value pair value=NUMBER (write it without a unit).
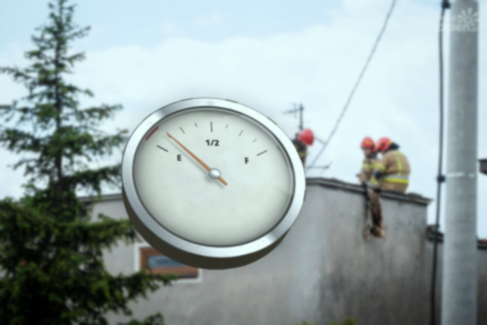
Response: value=0.125
